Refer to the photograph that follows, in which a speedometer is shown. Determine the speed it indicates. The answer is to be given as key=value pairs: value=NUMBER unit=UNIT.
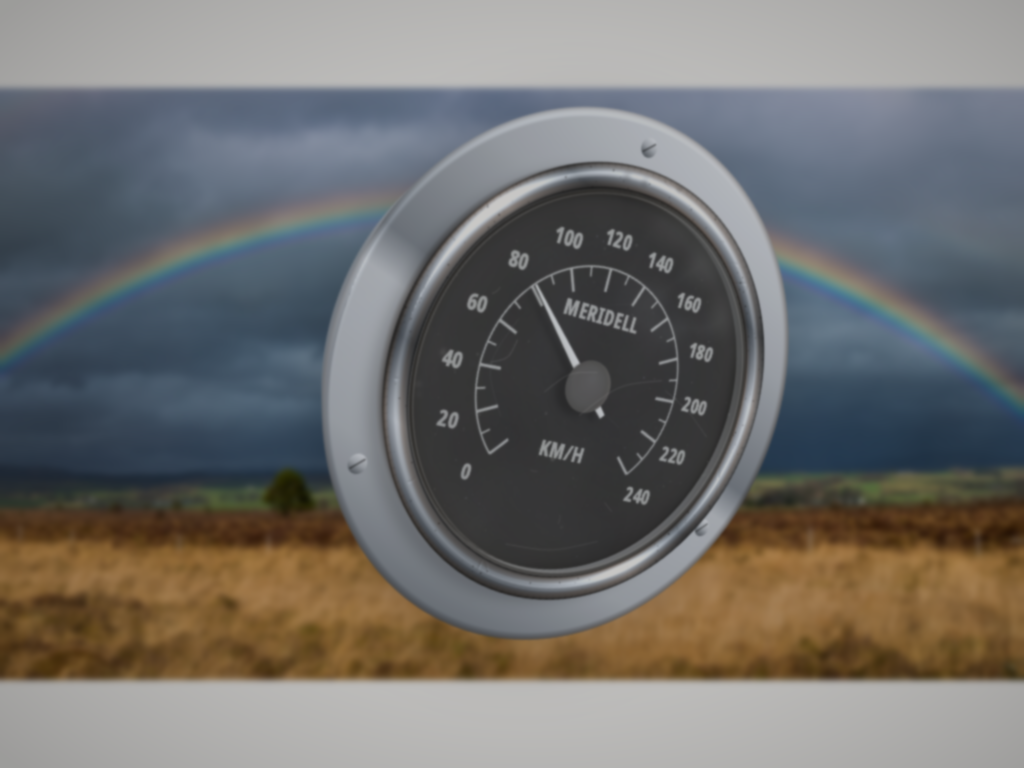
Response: value=80 unit=km/h
